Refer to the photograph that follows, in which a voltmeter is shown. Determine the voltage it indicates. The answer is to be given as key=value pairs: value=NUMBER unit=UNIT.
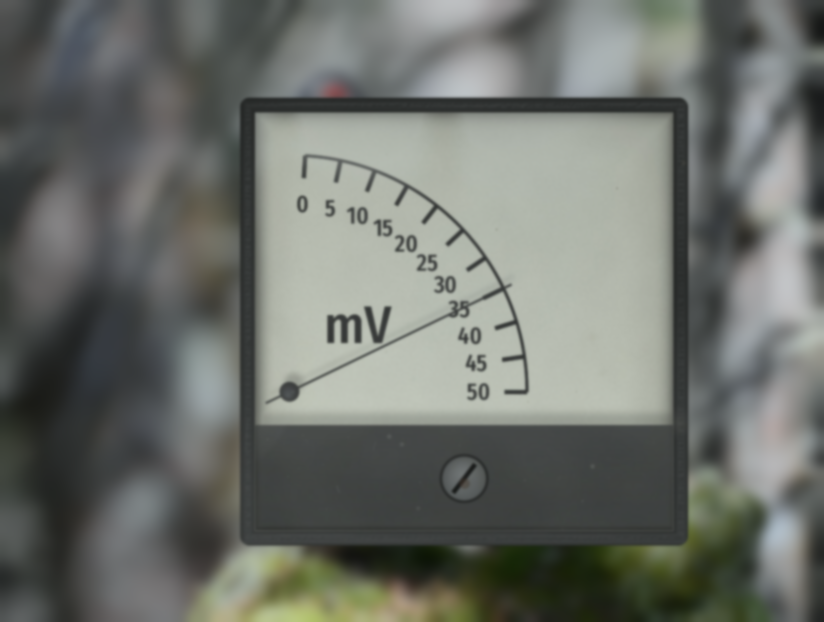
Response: value=35 unit=mV
